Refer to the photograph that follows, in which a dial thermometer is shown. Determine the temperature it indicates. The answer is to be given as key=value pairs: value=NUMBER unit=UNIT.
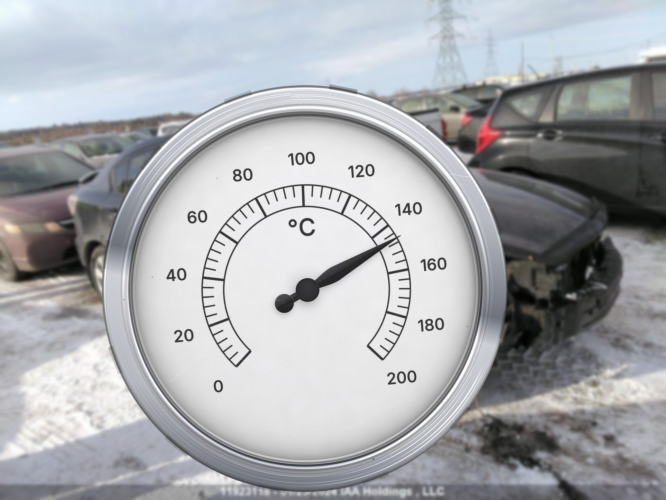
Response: value=146 unit=°C
